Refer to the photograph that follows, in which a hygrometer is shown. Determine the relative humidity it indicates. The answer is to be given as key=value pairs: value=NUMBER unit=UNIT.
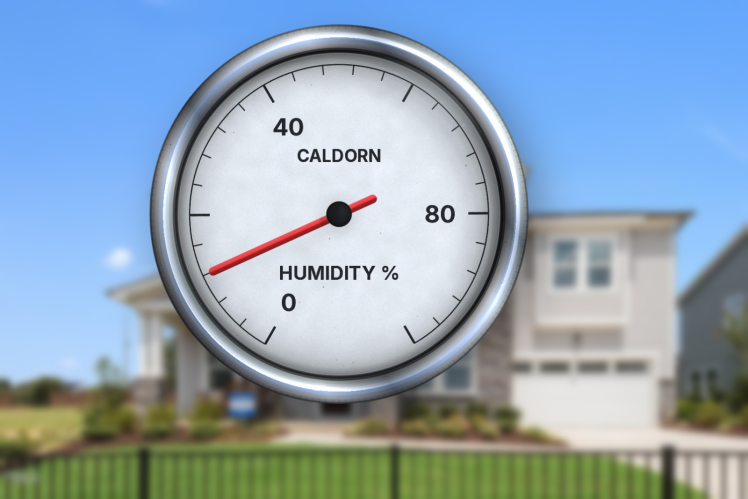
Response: value=12 unit=%
